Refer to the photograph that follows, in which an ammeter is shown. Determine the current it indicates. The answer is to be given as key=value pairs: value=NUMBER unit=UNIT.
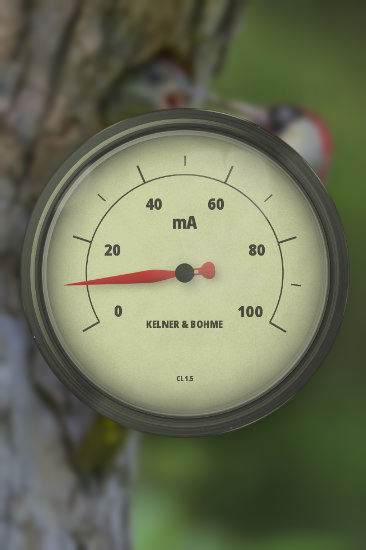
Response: value=10 unit=mA
